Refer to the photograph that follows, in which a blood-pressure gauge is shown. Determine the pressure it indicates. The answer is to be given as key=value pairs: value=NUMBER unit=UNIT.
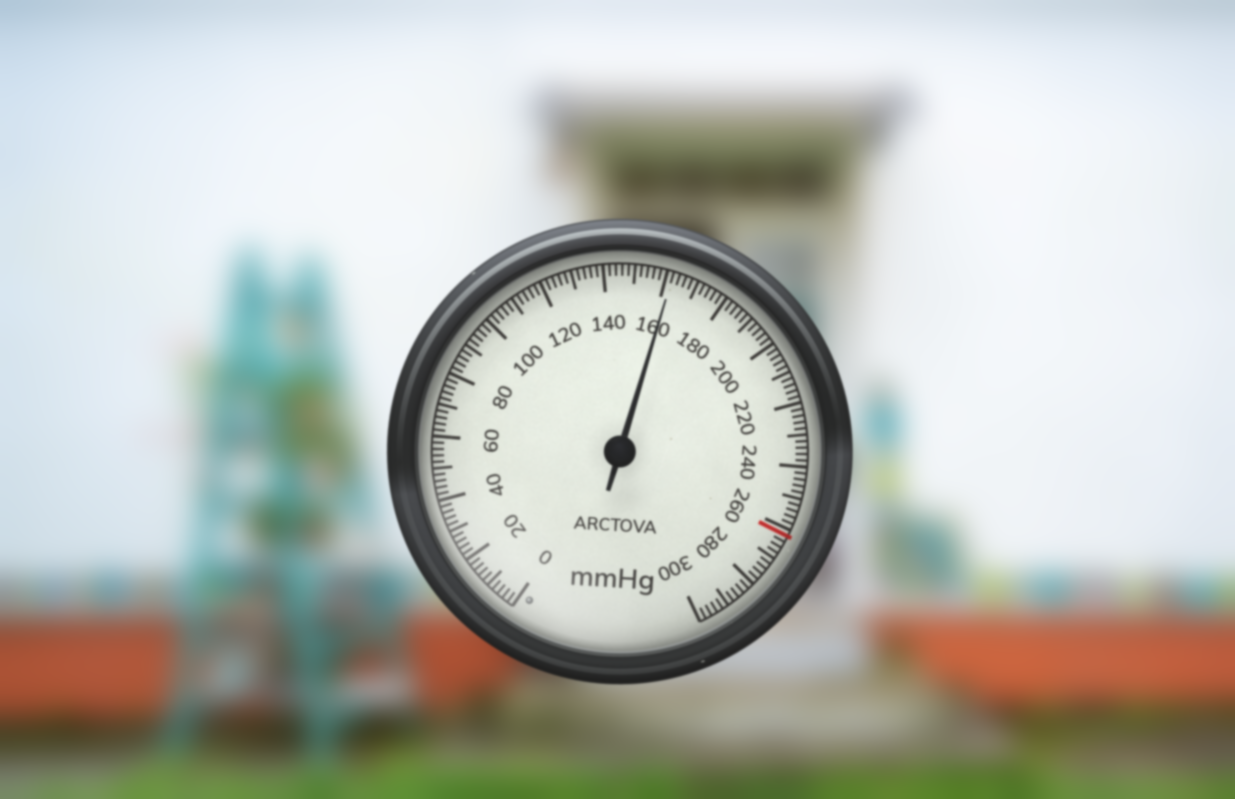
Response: value=162 unit=mmHg
